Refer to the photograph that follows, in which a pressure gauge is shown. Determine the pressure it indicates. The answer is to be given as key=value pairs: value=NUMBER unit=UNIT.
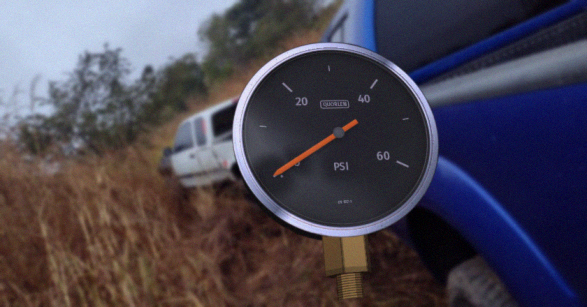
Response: value=0 unit=psi
